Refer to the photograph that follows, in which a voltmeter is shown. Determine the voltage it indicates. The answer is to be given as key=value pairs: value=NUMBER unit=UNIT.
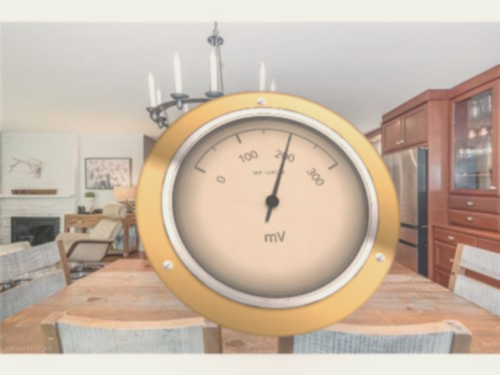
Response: value=200 unit=mV
